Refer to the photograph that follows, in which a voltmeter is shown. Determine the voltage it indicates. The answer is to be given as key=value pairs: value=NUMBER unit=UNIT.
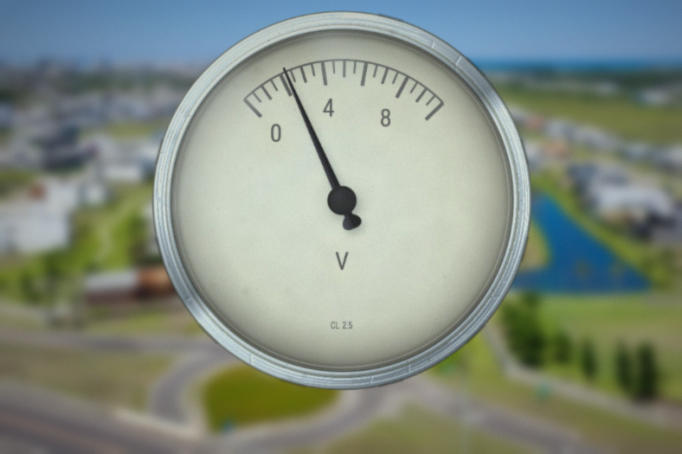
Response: value=2.25 unit=V
